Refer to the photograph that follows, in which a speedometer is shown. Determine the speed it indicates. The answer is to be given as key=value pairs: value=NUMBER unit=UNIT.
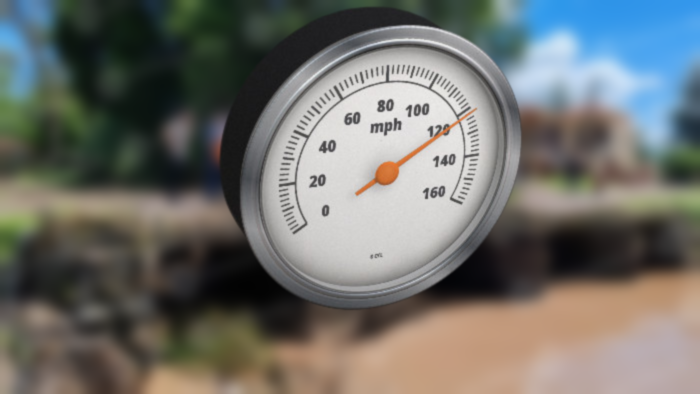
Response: value=120 unit=mph
